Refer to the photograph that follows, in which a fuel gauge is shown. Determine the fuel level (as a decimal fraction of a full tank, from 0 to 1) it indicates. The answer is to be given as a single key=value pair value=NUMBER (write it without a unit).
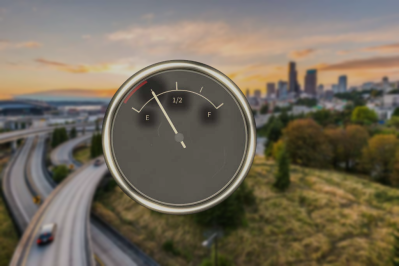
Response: value=0.25
